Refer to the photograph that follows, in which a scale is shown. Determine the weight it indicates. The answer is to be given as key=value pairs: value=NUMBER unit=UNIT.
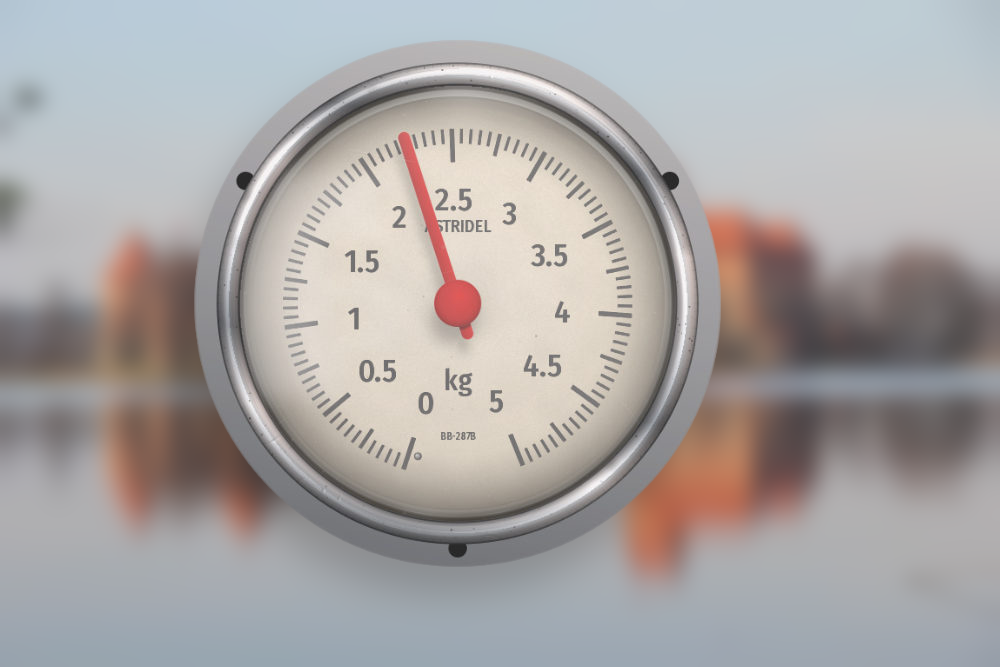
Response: value=2.25 unit=kg
